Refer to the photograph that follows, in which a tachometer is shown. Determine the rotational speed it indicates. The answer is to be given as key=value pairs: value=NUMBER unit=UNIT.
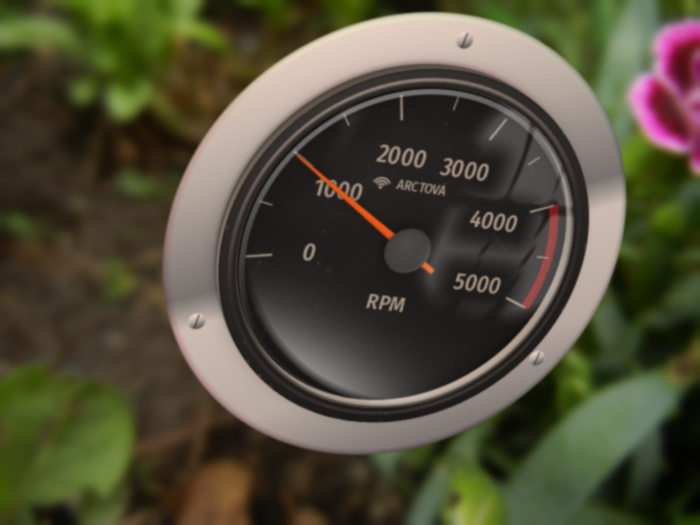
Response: value=1000 unit=rpm
